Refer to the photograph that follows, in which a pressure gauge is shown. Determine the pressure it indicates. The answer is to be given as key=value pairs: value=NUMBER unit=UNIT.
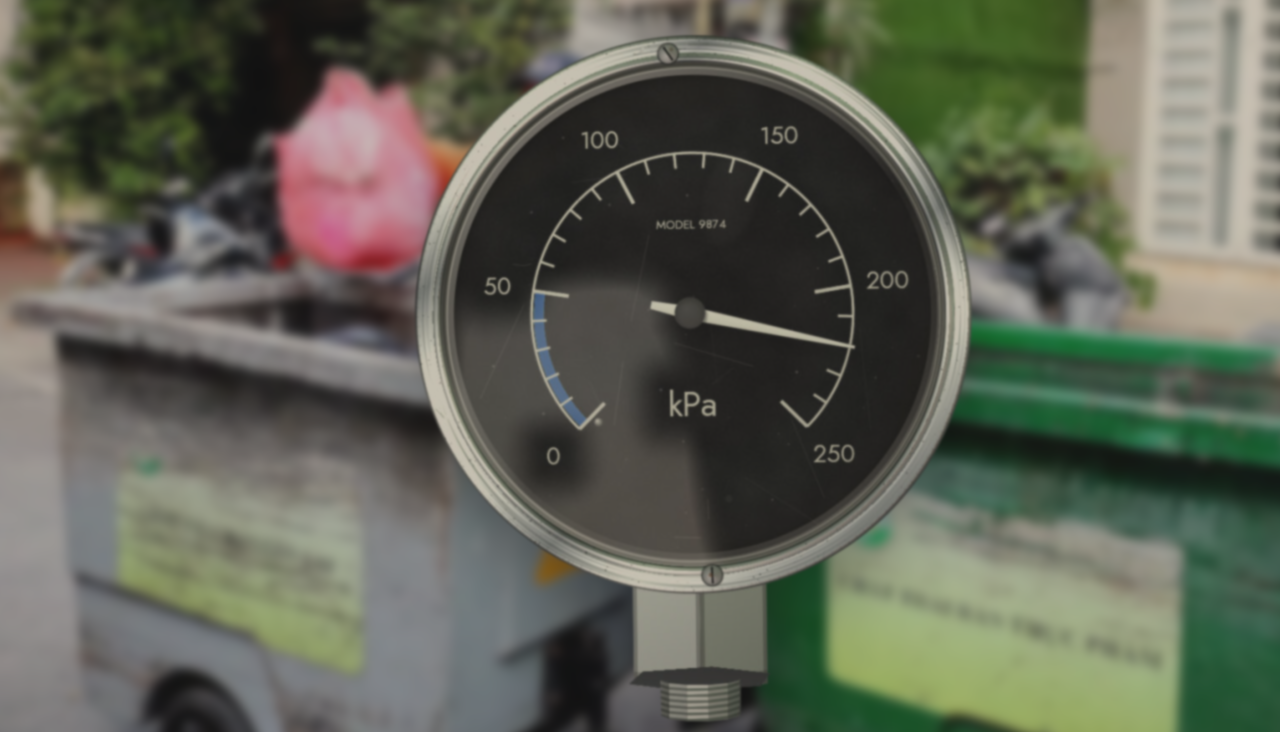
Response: value=220 unit=kPa
